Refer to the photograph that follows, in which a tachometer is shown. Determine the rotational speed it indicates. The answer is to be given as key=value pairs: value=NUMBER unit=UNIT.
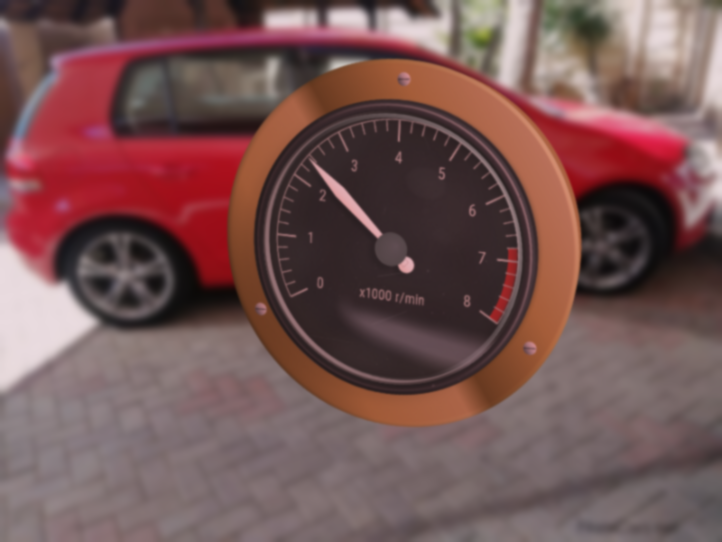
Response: value=2400 unit=rpm
